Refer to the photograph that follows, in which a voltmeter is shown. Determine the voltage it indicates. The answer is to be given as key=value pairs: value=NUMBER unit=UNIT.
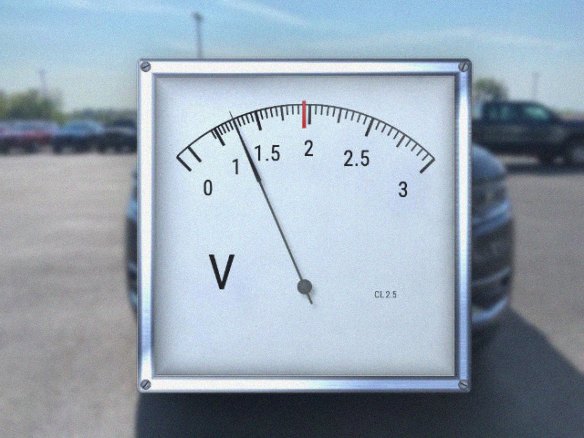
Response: value=1.25 unit=V
